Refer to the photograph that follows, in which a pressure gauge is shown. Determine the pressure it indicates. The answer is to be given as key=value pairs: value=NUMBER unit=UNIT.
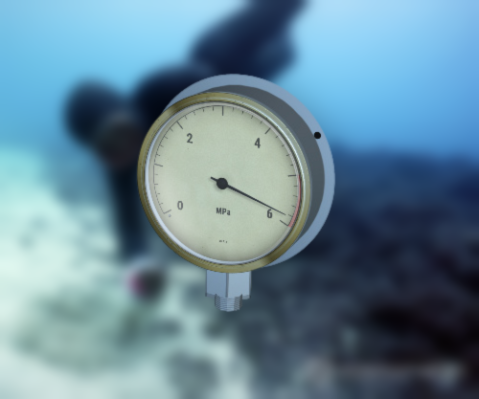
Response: value=5.8 unit=MPa
